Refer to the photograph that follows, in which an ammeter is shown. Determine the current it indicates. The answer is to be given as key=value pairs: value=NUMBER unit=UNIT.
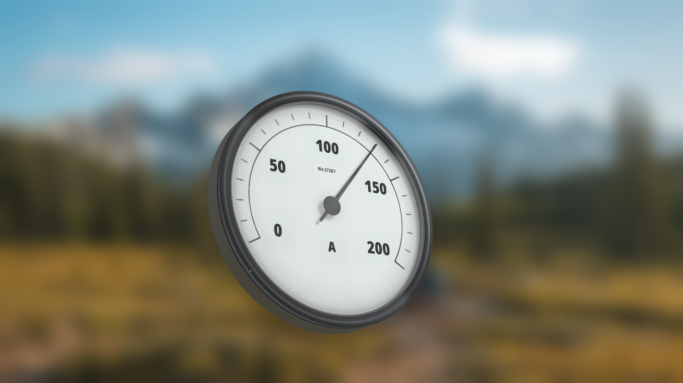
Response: value=130 unit=A
